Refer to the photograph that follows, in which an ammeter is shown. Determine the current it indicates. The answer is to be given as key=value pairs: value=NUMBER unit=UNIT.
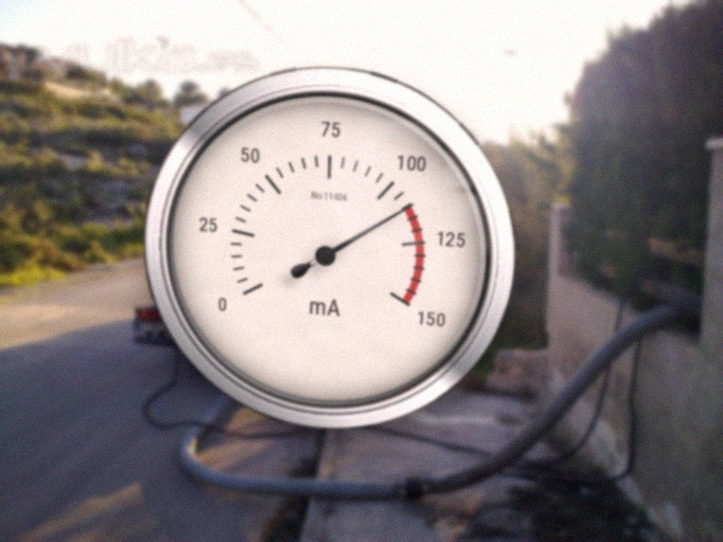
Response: value=110 unit=mA
